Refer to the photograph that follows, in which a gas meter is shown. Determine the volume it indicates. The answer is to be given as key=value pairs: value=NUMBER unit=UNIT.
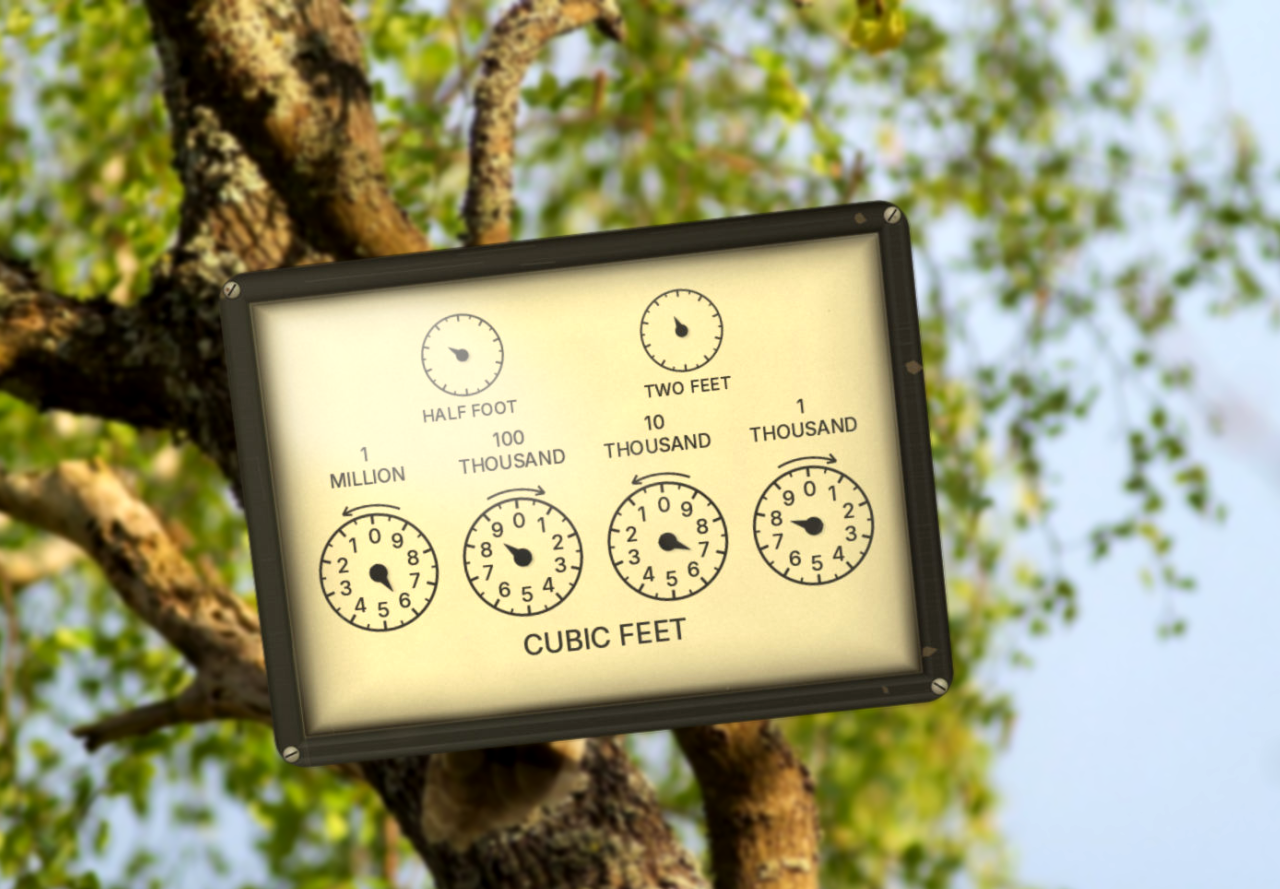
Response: value=586800 unit=ft³
